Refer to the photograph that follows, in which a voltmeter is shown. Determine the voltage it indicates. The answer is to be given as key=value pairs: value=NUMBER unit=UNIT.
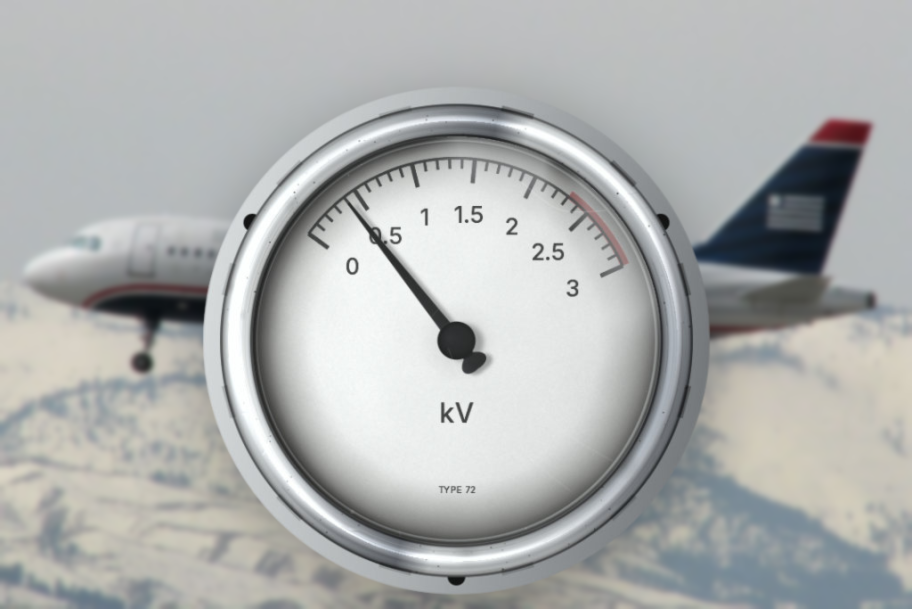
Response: value=0.4 unit=kV
